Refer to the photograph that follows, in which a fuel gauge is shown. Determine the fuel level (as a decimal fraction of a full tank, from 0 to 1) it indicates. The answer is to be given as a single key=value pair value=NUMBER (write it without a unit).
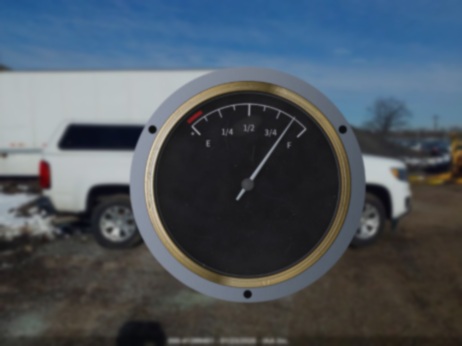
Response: value=0.875
